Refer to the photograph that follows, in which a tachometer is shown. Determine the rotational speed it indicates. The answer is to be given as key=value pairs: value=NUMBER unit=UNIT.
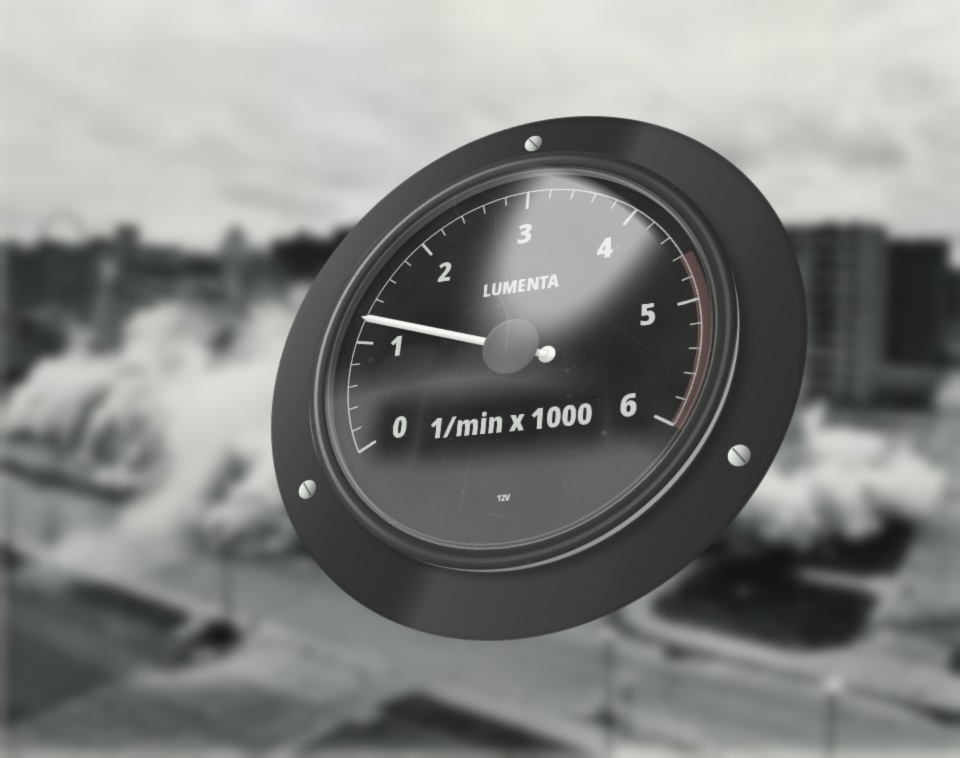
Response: value=1200 unit=rpm
